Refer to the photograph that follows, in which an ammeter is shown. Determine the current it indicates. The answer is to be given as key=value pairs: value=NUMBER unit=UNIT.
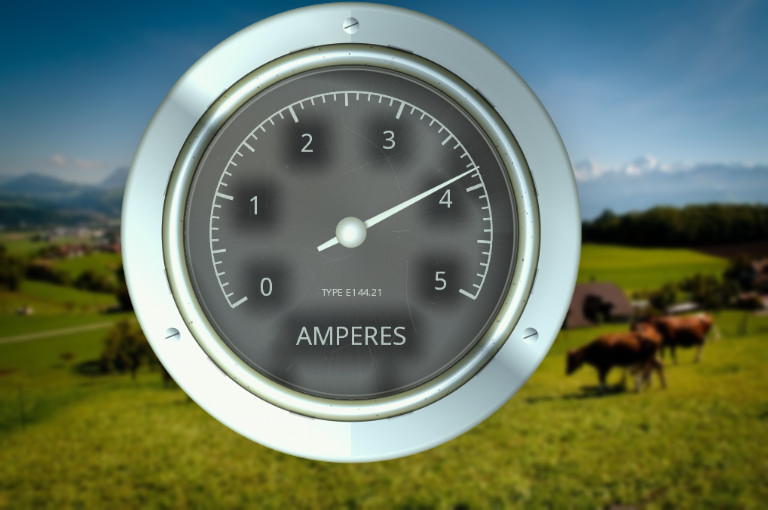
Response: value=3.85 unit=A
